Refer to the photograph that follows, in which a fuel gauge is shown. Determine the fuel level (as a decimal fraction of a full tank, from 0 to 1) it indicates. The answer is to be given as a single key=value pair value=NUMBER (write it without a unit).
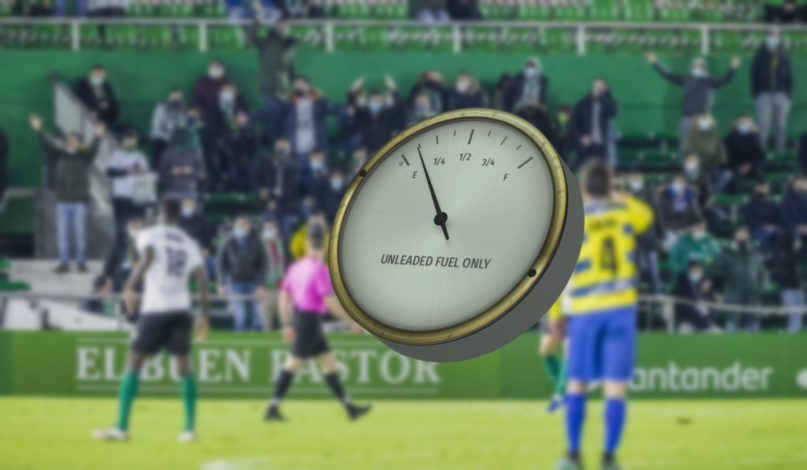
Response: value=0.125
